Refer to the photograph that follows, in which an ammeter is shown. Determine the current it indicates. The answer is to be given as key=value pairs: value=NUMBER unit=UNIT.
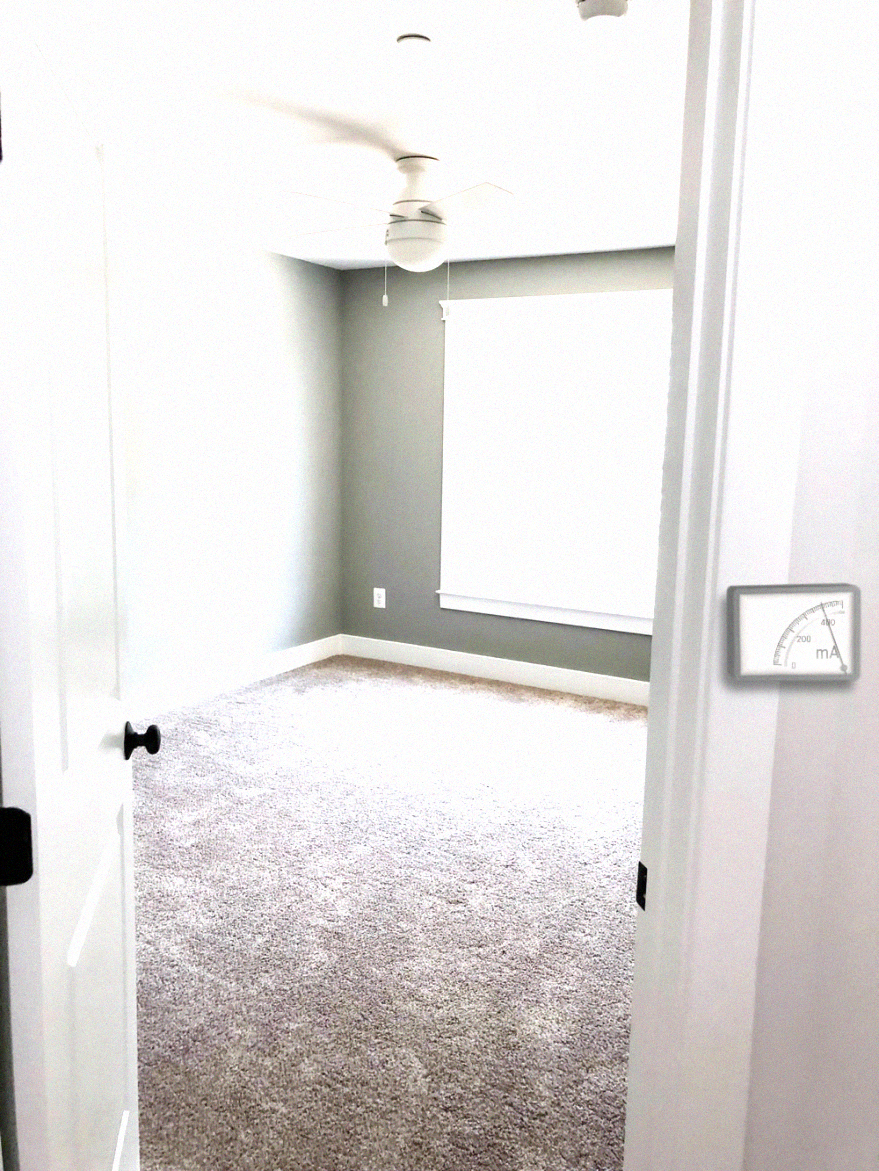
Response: value=400 unit=mA
